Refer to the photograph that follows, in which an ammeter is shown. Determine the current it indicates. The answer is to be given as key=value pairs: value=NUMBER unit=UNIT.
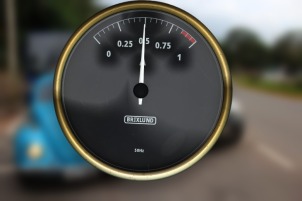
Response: value=0.5 unit=A
